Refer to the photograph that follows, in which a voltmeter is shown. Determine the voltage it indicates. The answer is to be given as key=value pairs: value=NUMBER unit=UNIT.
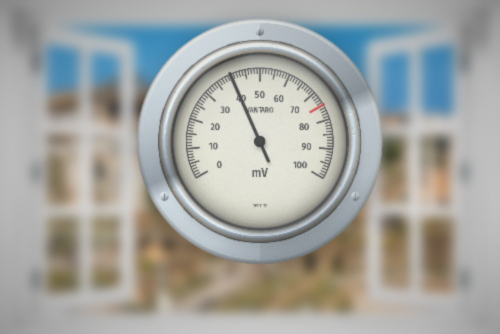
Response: value=40 unit=mV
